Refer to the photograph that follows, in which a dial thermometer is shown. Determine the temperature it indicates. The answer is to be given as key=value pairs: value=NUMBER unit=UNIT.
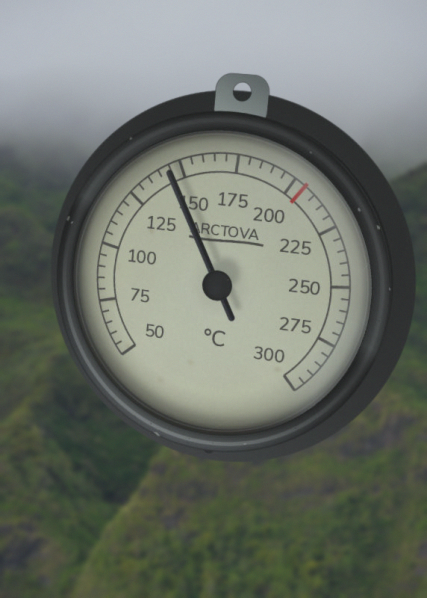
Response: value=145 unit=°C
